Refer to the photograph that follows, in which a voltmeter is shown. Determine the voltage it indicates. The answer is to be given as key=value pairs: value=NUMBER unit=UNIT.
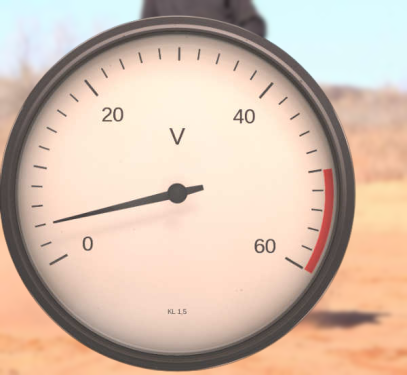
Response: value=4 unit=V
